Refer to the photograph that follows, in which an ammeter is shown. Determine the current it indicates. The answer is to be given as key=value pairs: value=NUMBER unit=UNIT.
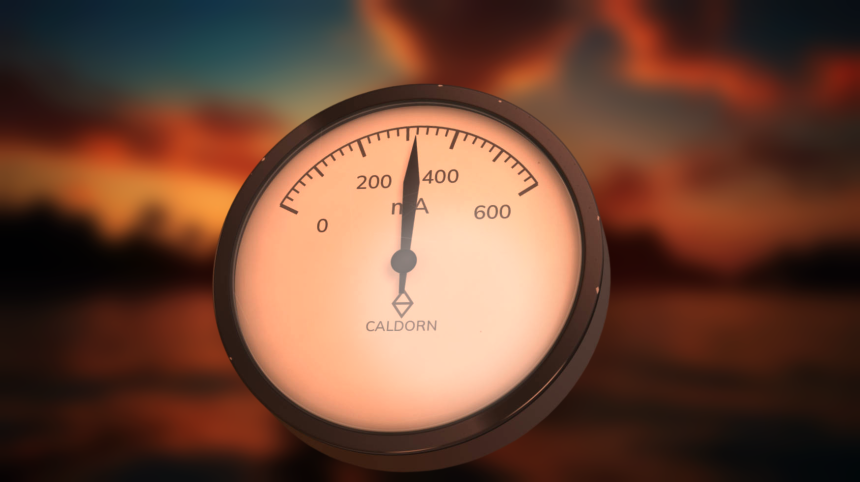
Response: value=320 unit=mA
